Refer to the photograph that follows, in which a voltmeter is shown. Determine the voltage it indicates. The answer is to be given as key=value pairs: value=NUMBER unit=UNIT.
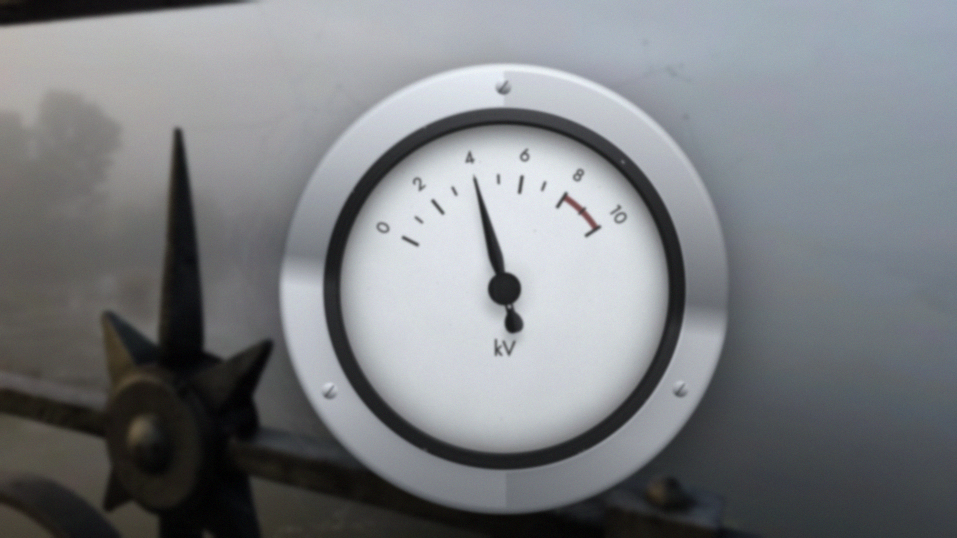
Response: value=4 unit=kV
